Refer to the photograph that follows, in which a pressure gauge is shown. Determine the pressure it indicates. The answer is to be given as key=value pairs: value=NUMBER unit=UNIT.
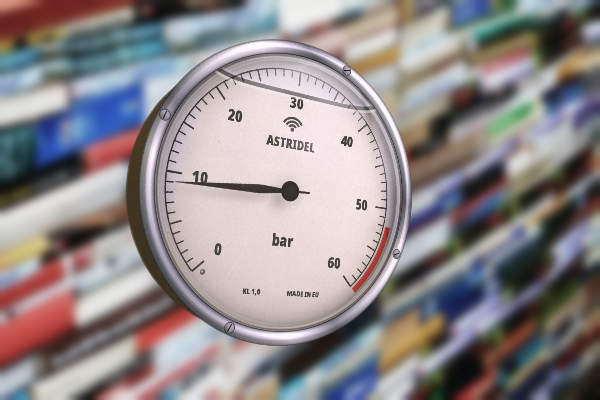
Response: value=9 unit=bar
